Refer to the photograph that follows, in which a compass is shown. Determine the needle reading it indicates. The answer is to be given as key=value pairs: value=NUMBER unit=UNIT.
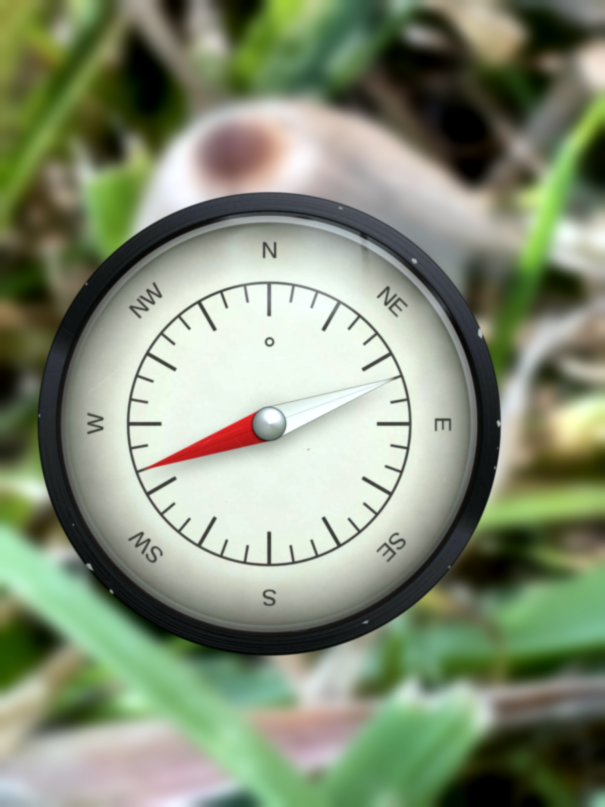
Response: value=250 unit=°
